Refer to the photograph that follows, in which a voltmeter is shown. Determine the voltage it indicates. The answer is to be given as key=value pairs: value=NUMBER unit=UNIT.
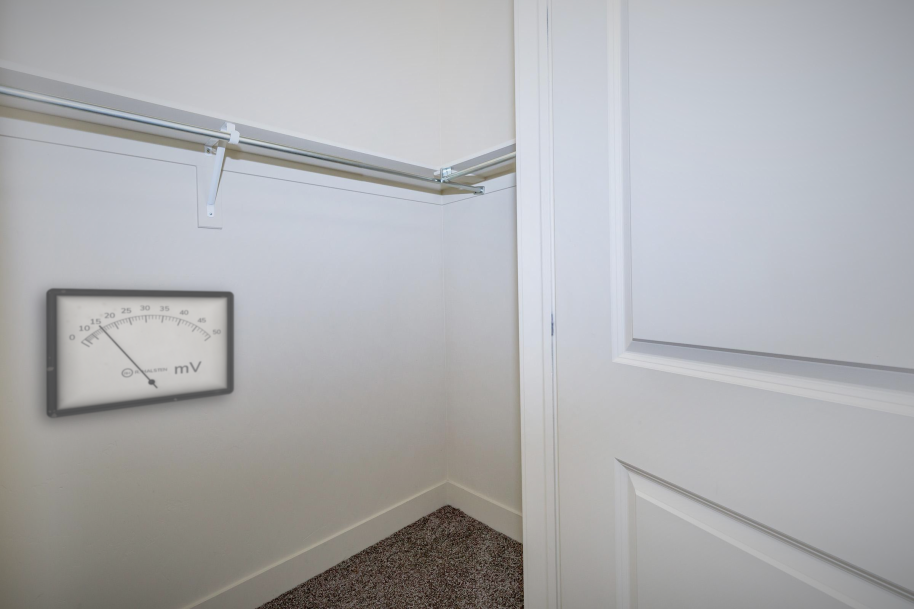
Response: value=15 unit=mV
